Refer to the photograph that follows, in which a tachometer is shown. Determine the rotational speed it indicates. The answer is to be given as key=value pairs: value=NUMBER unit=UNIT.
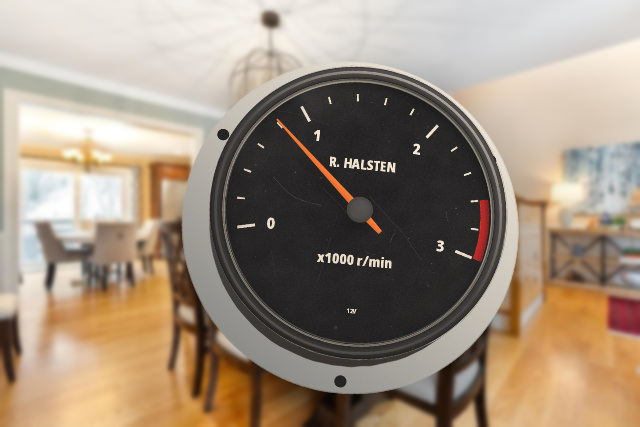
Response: value=800 unit=rpm
